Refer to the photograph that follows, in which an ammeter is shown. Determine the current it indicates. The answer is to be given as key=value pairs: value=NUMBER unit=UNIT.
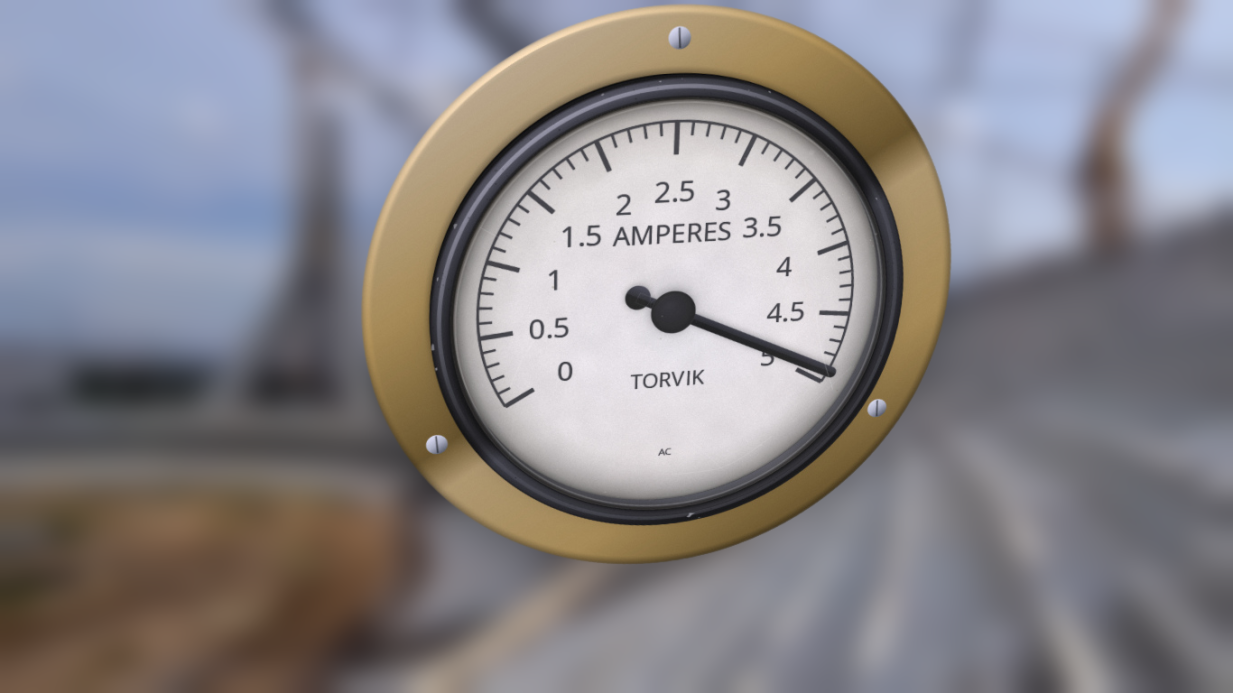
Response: value=4.9 unit=A
